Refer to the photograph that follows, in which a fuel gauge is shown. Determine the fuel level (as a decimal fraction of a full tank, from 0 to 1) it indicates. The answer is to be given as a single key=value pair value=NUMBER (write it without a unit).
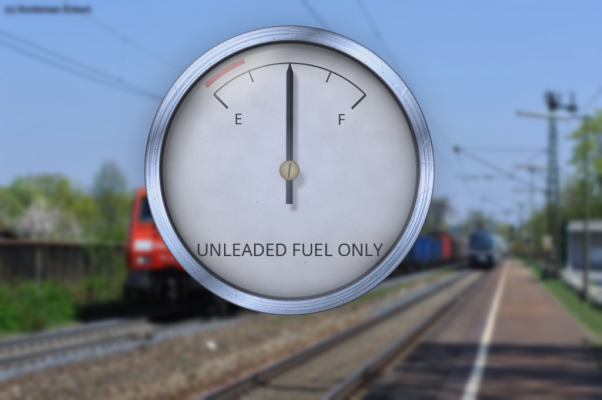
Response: value=0.5
